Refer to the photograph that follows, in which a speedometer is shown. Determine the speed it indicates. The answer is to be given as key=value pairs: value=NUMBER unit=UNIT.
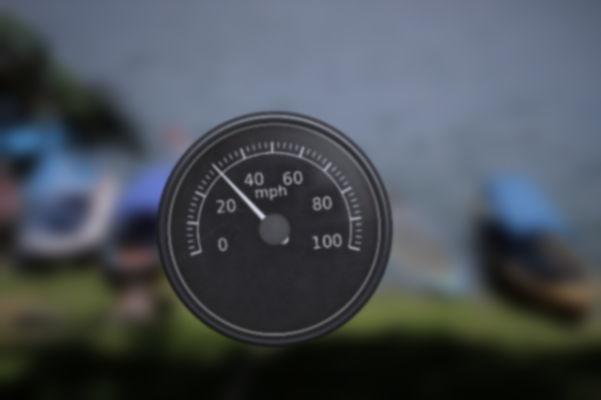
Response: value=30 unit=mph
